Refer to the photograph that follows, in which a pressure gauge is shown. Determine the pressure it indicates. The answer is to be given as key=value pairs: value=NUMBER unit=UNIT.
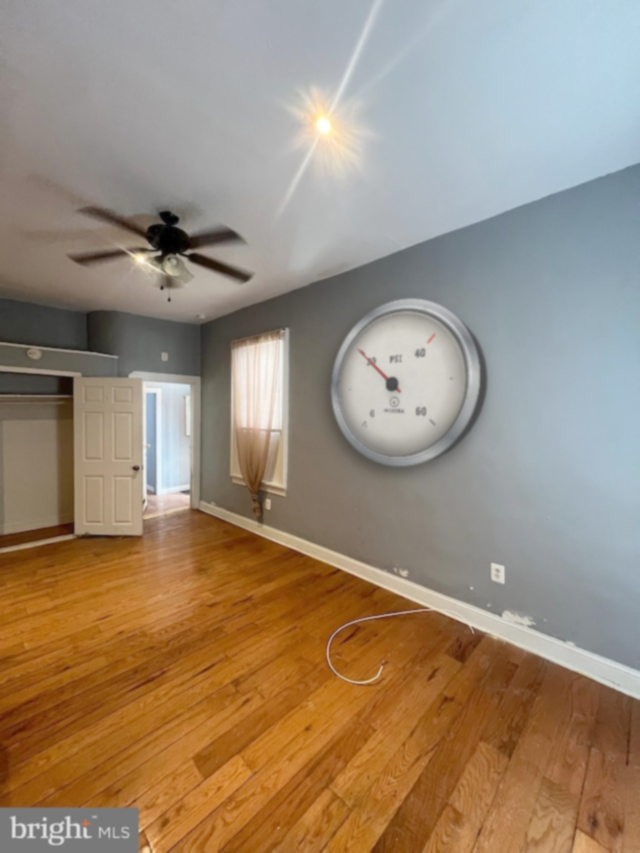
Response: value=20 unit=psi
